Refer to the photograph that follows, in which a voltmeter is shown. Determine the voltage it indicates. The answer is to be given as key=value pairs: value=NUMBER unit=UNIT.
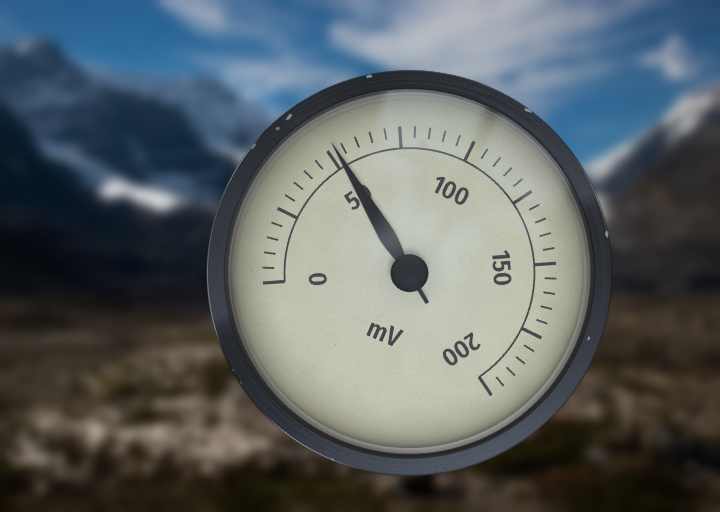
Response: value=52.5 unit=mV
